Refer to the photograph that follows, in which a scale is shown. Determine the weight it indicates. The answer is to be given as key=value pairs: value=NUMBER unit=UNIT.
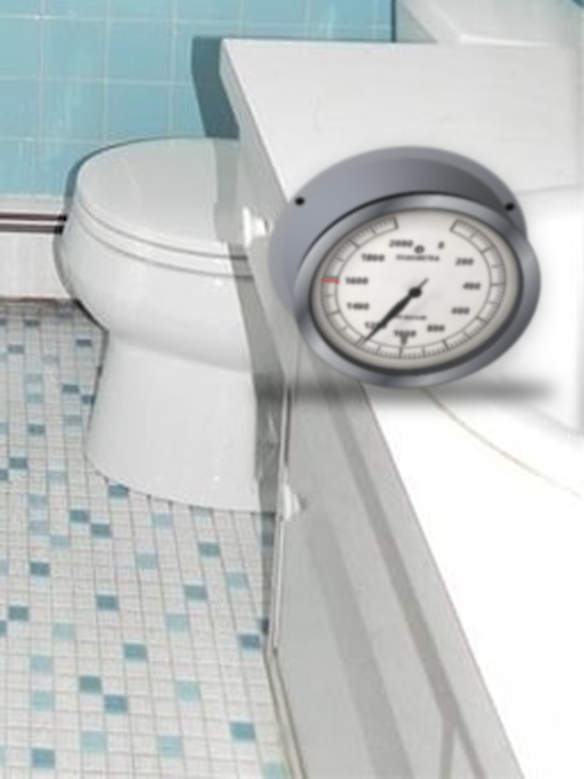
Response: value=1200 unit=g
